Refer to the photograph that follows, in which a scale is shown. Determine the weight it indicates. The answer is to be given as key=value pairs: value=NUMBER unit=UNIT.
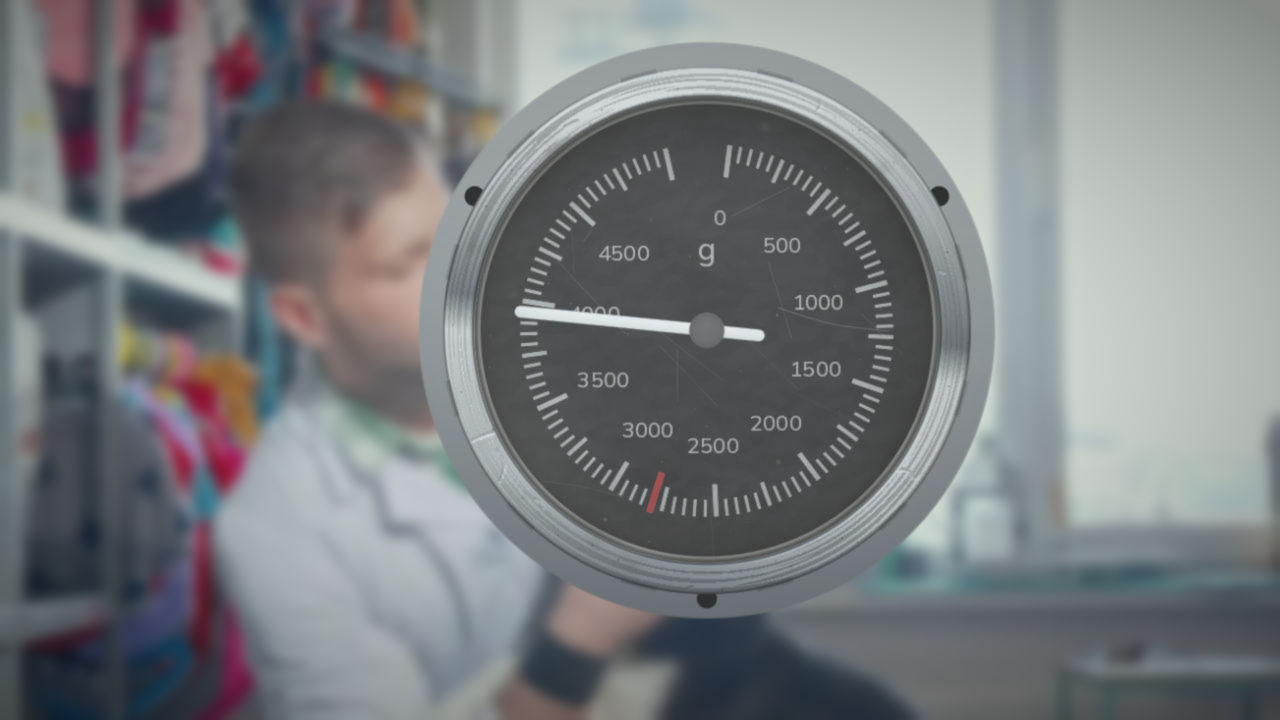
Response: value=3950 unit=g
